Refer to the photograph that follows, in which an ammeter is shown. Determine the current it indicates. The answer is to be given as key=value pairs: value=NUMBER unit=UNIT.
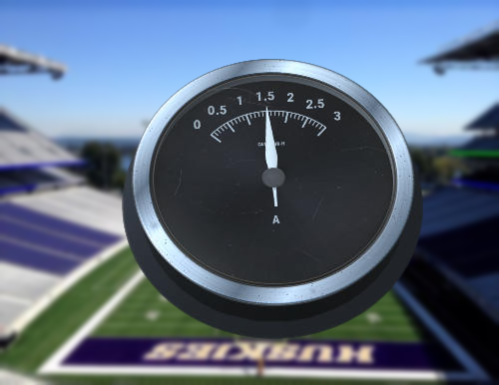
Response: value=1.5 unit=A
